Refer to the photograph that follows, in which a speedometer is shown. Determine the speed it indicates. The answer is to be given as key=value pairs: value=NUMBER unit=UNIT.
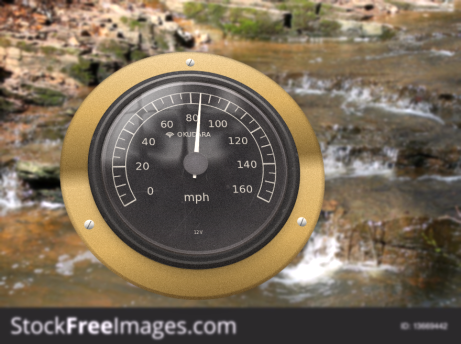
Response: value=85 unit=mph
